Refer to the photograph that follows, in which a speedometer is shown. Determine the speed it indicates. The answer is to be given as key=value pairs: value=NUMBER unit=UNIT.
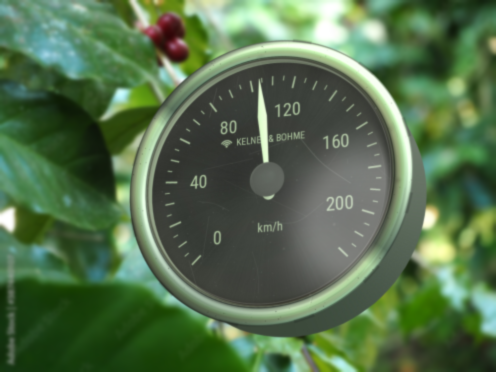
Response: value=105 unit=km/h
